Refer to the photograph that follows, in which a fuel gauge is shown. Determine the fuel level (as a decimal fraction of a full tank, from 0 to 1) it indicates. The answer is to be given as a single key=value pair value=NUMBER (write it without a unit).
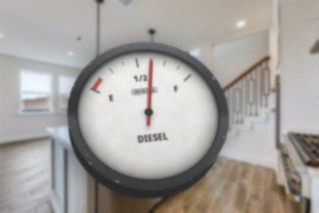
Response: value=0.625
